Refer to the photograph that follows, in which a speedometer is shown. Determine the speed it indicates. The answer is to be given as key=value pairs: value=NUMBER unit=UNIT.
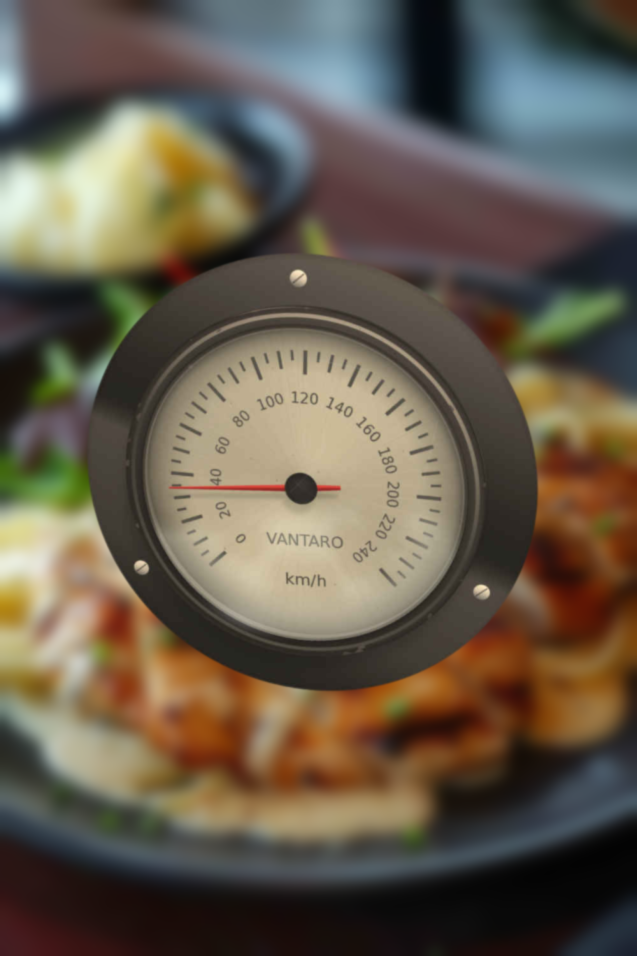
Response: value=35 unit=km/h
